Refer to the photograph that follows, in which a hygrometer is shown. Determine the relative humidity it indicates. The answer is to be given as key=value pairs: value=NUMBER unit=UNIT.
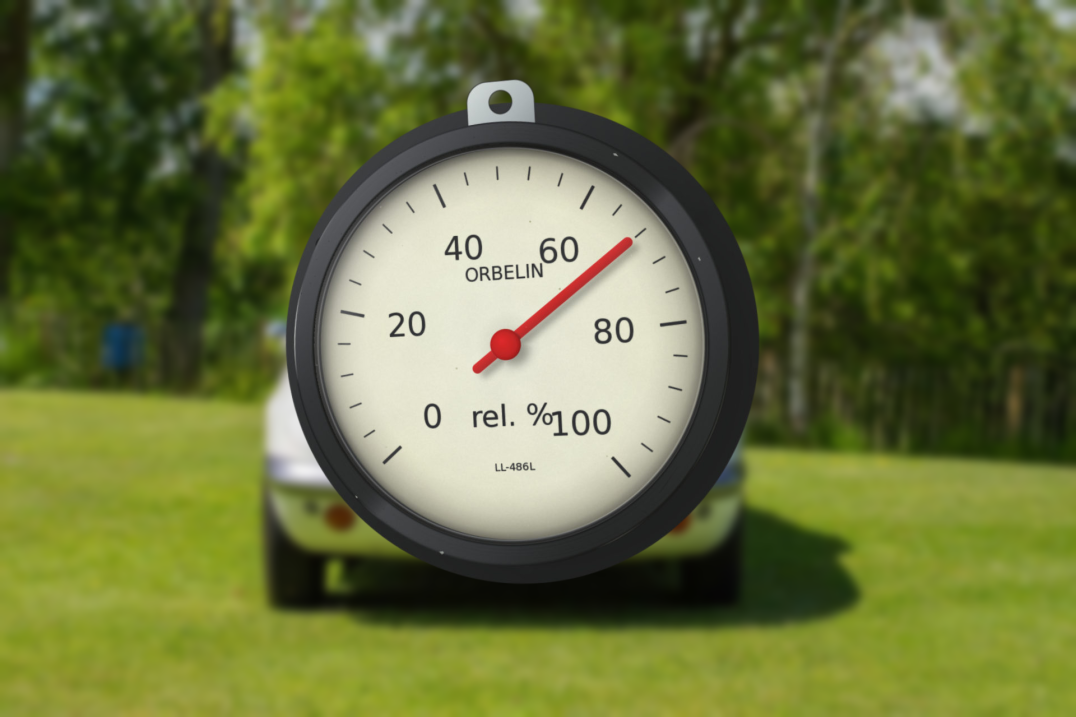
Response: value=68 unit=%
